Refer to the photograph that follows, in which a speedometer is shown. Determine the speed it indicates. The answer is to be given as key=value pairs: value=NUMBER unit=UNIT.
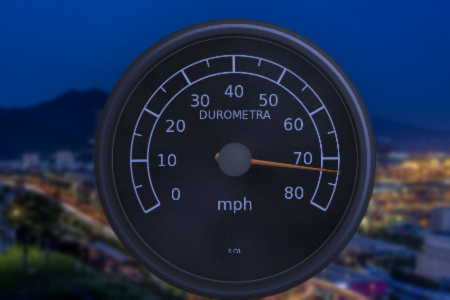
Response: value=72.5 unit=mph
